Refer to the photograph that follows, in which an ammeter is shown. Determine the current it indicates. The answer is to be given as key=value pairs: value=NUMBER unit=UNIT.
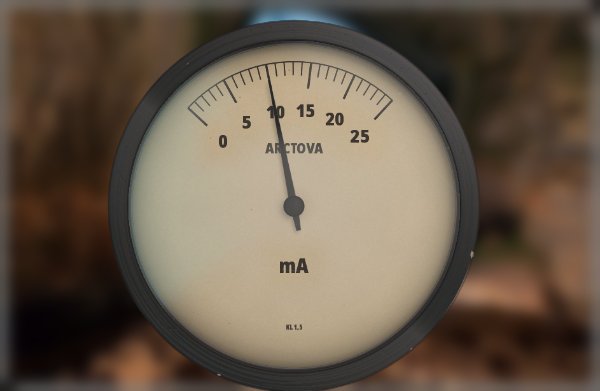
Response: value=10 unit=mA
